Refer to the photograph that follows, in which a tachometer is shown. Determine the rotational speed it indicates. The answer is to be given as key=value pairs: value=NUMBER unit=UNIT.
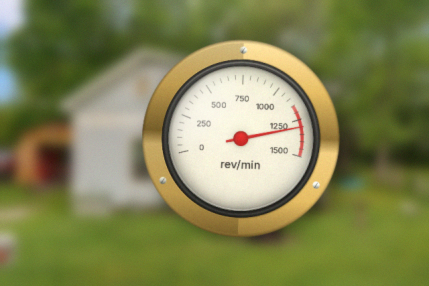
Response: value=1300 unit=rpm
